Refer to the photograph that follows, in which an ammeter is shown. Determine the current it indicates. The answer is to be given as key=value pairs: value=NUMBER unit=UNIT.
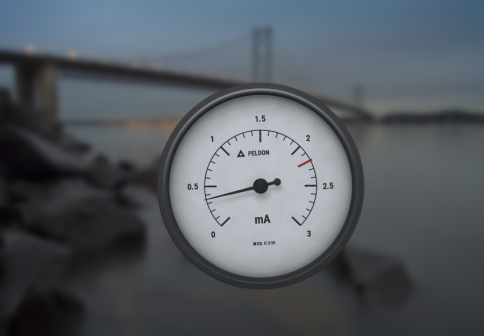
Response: value=0.35 unit=mA
